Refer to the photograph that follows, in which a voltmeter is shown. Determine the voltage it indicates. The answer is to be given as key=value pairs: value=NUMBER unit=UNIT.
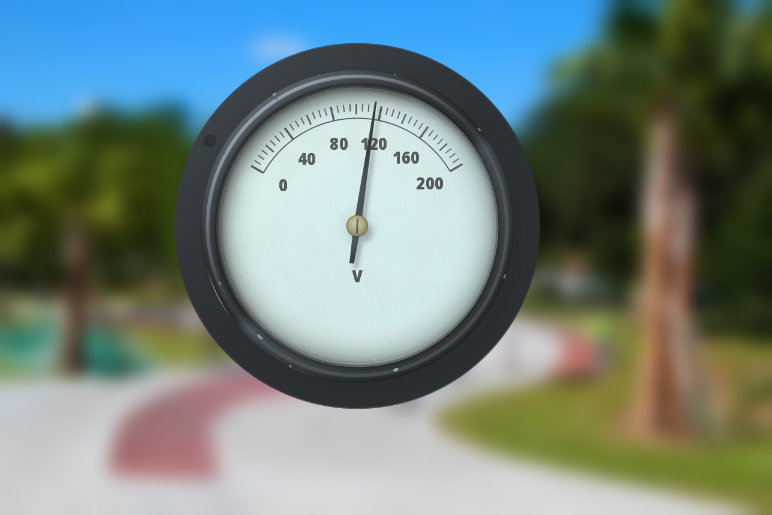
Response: value=115 unit=V
